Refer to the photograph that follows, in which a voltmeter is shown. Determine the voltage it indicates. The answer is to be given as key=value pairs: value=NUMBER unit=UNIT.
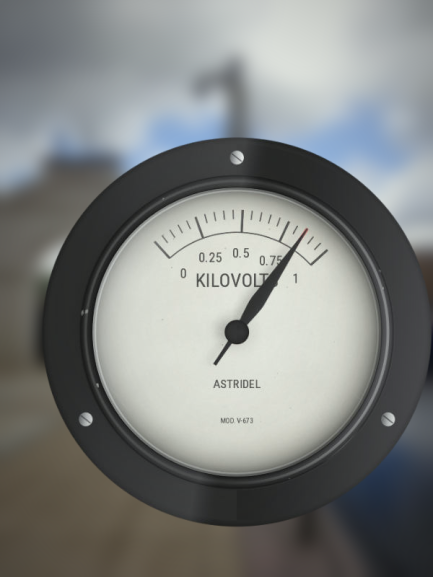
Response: value=0.85 unit=kV
